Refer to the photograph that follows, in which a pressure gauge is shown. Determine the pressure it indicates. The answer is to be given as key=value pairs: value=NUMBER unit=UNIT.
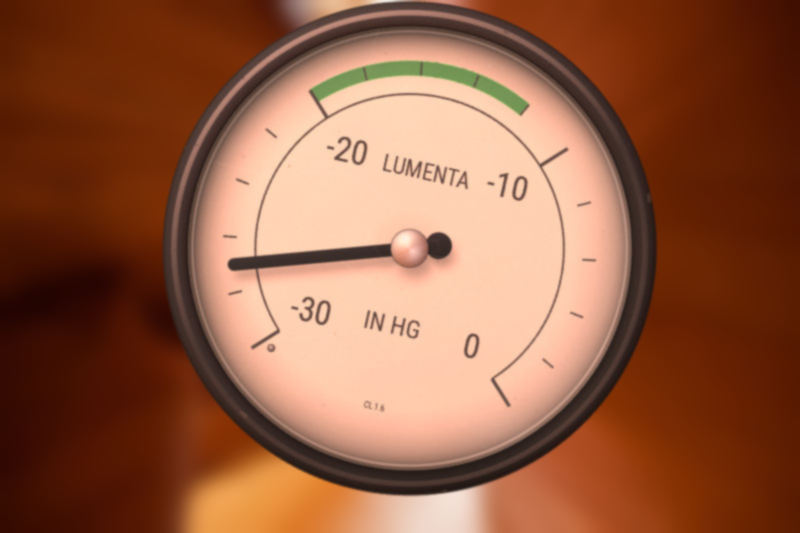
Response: value=-27 unit=inHg
